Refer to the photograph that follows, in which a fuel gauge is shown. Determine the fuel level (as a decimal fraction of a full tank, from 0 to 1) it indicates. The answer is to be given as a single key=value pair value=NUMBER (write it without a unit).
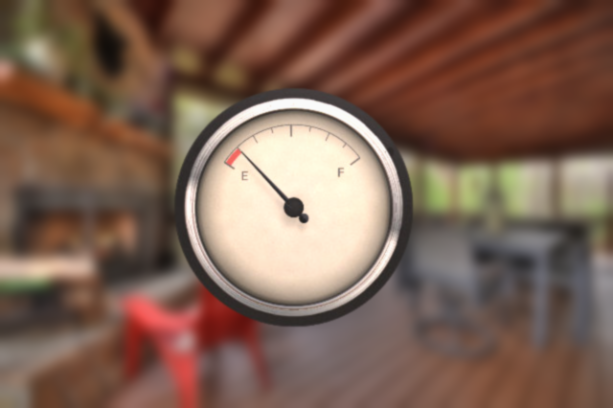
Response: value=0.125
